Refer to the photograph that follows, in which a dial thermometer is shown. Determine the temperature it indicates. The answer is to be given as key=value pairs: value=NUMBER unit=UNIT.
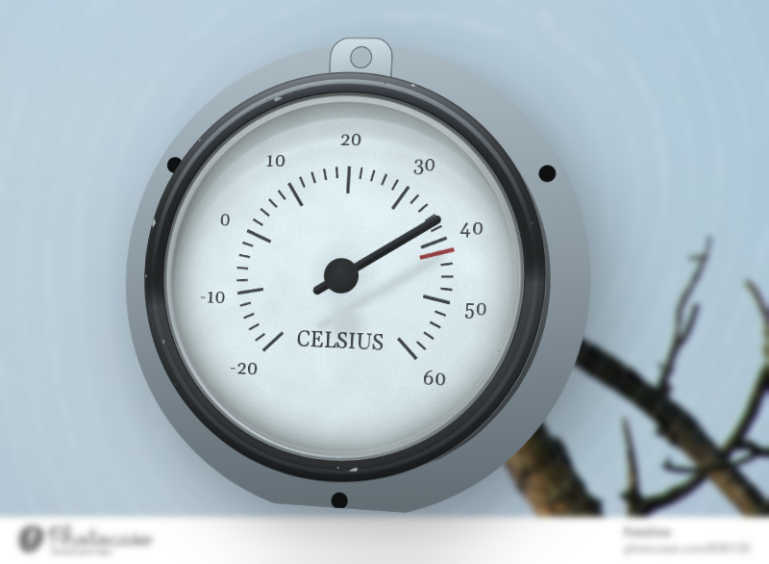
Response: value=37 unit=°C
